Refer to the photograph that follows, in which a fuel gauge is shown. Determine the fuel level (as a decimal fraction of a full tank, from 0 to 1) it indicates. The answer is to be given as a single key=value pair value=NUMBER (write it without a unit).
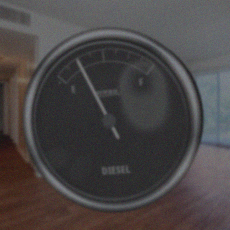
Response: value=0.25
